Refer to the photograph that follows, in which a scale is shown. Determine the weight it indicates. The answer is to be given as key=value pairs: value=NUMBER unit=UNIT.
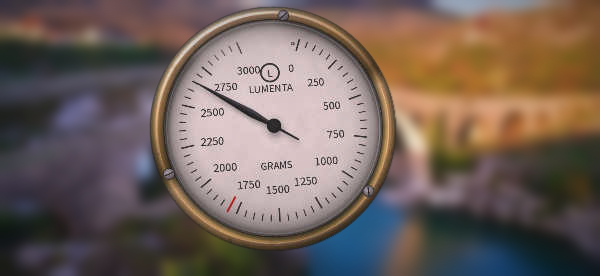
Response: value=2650 unit=g
